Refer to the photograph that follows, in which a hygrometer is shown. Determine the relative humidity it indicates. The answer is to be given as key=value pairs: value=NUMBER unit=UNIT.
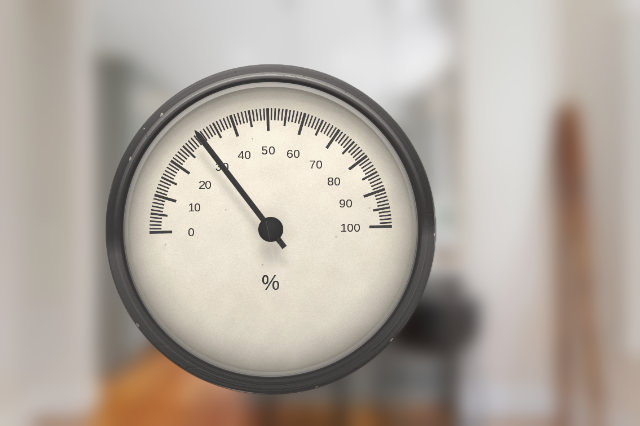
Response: value=30 unit=%
